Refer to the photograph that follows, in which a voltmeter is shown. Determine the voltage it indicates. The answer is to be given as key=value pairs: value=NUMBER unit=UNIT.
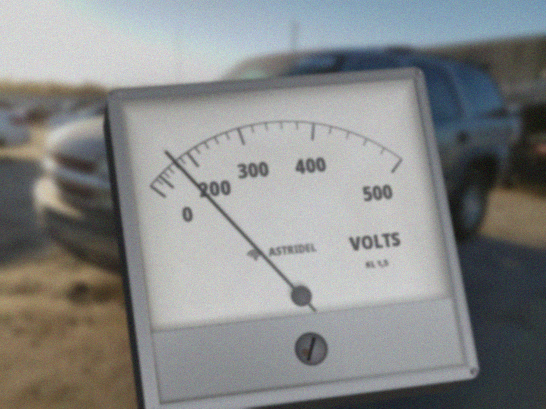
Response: value=160 unit=V
